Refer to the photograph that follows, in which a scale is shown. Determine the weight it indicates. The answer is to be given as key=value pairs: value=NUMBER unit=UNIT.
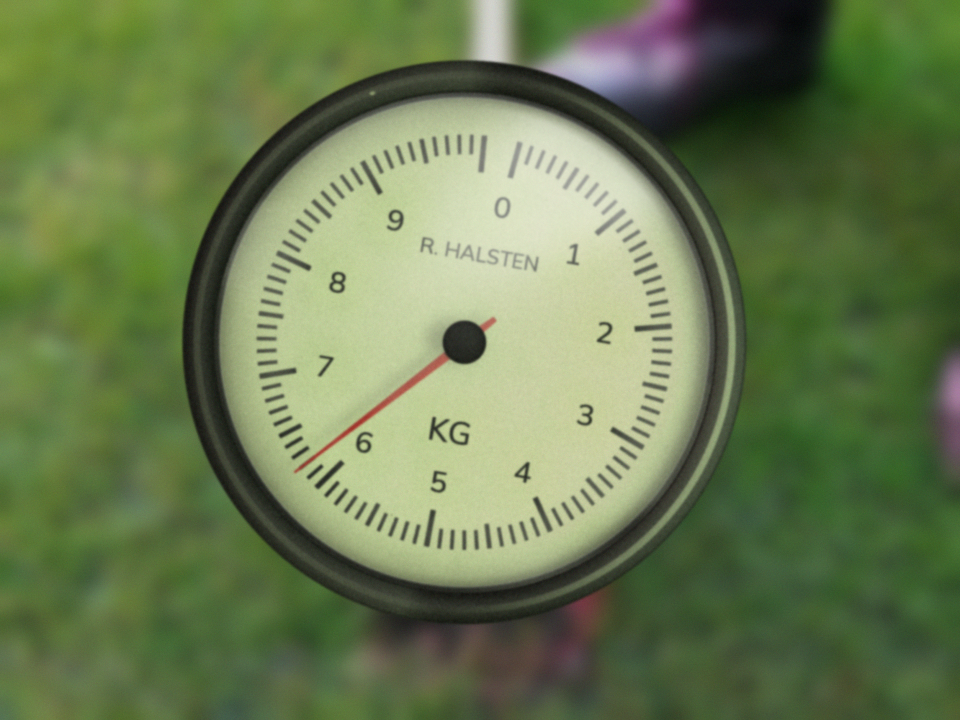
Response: value=6.2 unit=kg
